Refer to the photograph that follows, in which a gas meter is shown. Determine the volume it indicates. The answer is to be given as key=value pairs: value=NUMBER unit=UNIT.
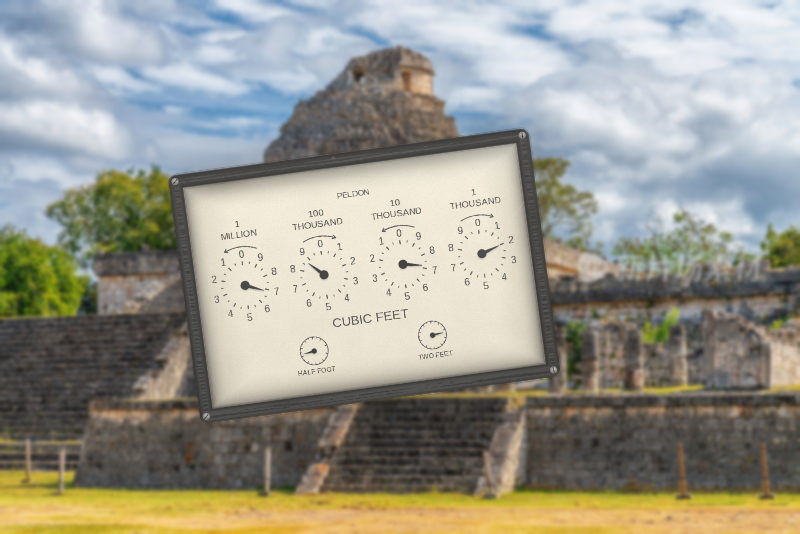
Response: value=687200 unit=ft³
